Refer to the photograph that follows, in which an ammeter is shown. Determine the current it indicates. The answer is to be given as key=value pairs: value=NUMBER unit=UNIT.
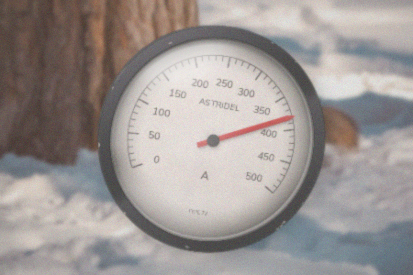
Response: value=380 unit=A
